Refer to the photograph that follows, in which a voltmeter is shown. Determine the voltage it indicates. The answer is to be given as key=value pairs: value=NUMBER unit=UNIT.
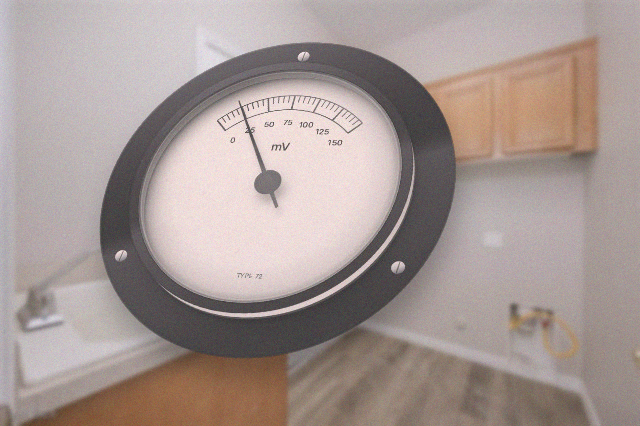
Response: value=25 unit=mV
